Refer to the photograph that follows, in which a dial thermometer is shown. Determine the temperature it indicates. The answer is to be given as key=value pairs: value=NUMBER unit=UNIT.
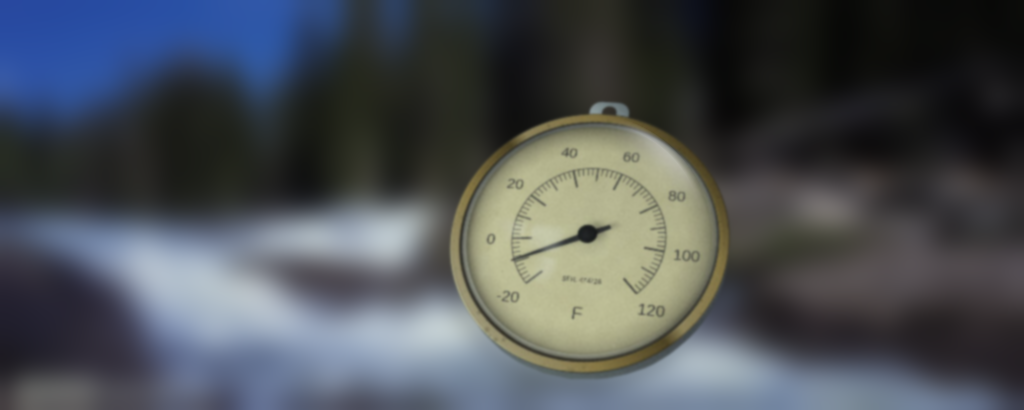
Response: value=-10 unit=°F
